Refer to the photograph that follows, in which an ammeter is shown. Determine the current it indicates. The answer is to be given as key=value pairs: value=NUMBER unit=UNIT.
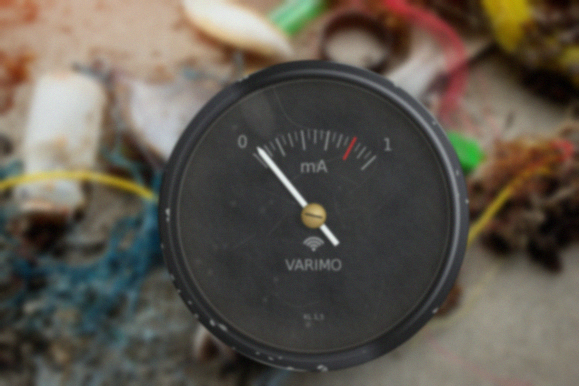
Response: value=0.05 unit=mA
